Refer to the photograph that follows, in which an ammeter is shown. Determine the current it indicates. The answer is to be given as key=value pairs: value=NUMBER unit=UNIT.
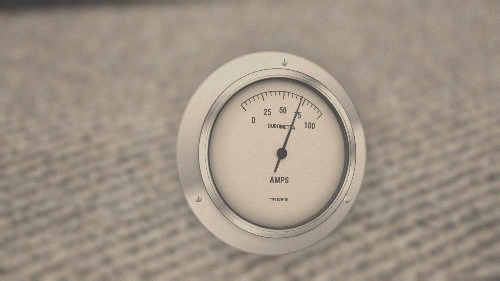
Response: value=70 unit=A
